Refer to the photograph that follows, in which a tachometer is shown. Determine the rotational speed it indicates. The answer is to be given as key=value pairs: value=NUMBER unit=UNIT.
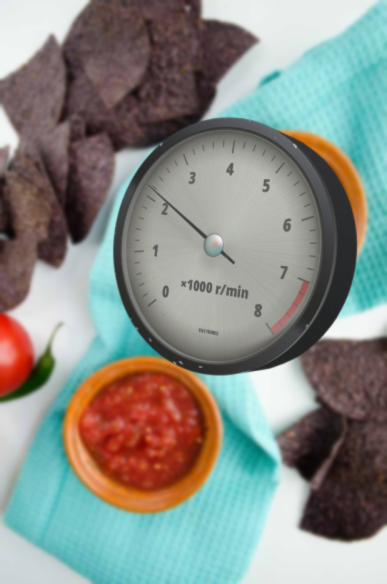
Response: value=2200 unit=rpm
